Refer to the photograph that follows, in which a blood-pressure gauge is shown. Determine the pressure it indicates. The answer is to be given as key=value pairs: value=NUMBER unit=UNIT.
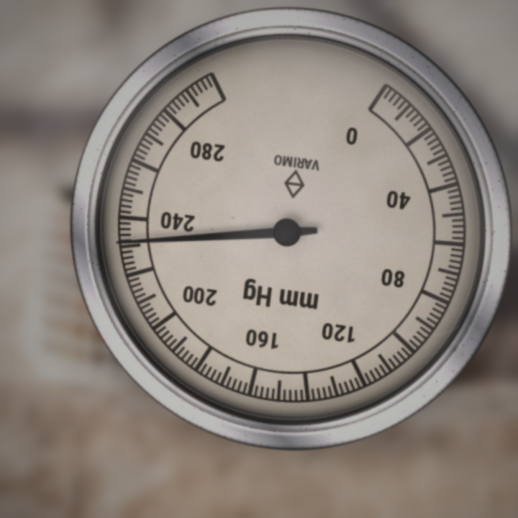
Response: value=232 unit=mmHg
